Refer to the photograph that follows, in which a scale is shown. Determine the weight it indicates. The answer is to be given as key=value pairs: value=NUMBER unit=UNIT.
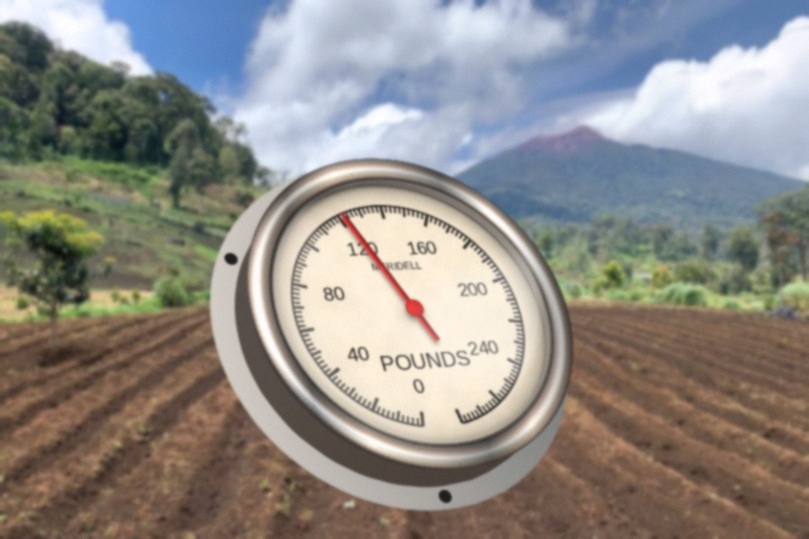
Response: value=120 unit=lb
